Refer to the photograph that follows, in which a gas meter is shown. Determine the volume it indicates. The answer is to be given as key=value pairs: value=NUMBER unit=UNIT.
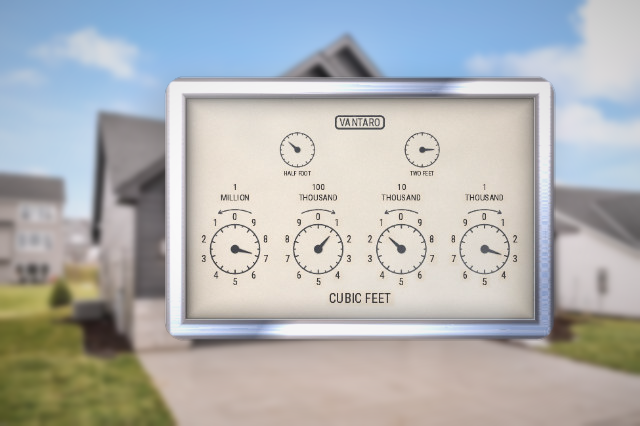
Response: value=711300 unit=ft³
